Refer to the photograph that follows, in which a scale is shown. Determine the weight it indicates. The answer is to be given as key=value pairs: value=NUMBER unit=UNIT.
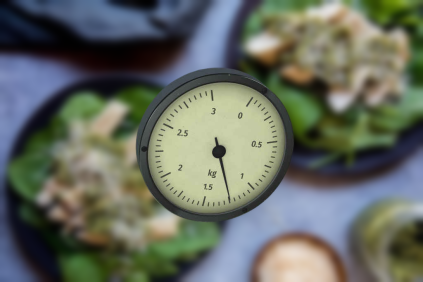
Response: value=1.25 unit=kg
